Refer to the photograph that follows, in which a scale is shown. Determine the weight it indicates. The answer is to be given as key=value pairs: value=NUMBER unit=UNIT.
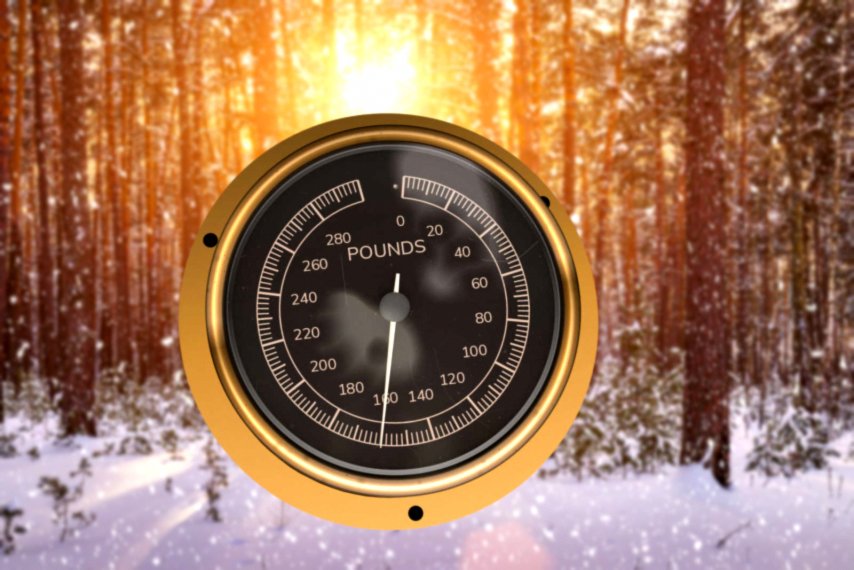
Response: value=160 unit=lb
